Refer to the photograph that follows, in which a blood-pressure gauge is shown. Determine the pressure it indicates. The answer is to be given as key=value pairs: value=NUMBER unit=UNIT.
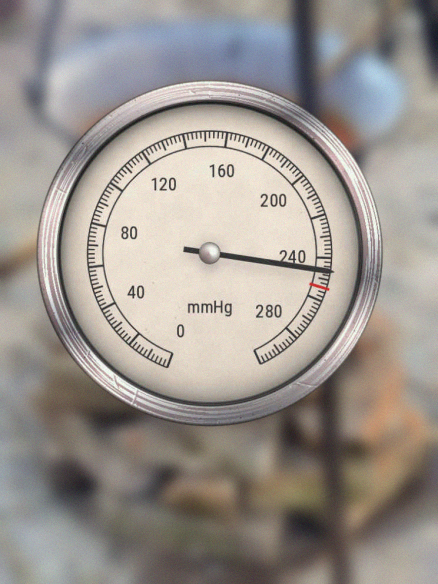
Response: value=246 unit=mmHg
